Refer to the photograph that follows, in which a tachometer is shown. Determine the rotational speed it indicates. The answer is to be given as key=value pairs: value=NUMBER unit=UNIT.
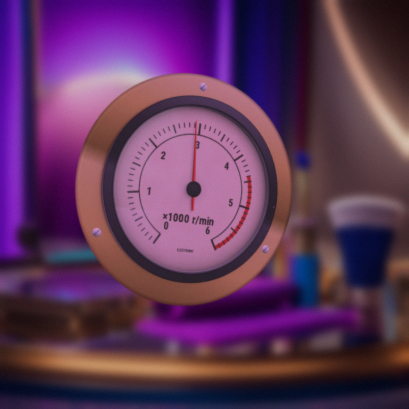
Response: value=2900 unit=rpm
